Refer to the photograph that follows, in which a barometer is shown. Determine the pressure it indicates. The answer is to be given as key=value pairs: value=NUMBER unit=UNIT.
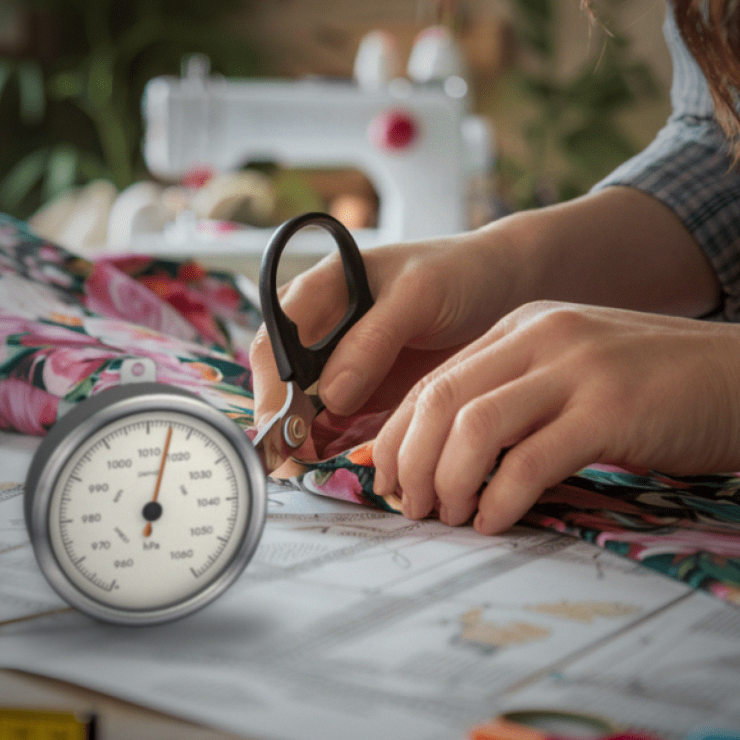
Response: value=1015 unit=hPa
